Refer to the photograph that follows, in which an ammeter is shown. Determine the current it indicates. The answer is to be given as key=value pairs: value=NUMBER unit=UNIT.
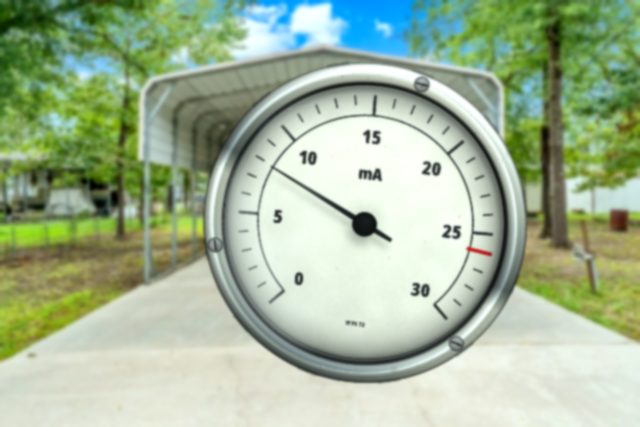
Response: value=8 unit=mA
